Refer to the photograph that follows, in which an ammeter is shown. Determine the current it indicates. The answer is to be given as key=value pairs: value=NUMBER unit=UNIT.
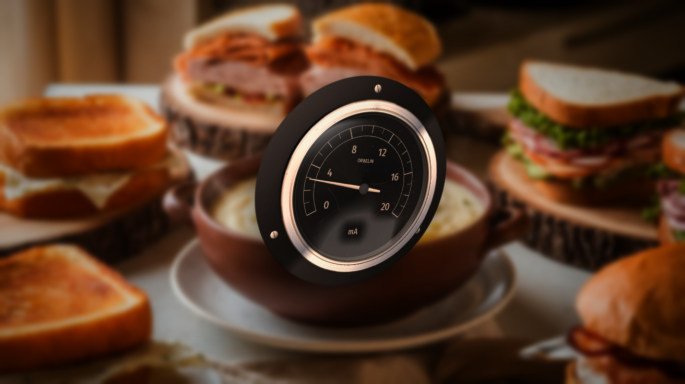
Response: value=3 unit=mA
